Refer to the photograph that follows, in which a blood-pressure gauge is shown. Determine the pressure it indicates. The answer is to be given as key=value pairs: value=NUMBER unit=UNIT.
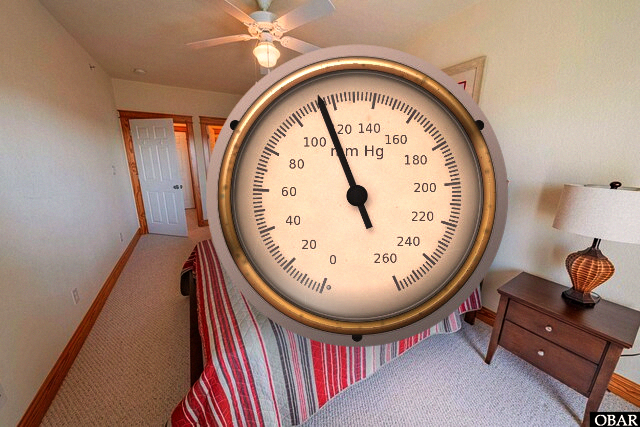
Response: value=114 unit=mmHg
